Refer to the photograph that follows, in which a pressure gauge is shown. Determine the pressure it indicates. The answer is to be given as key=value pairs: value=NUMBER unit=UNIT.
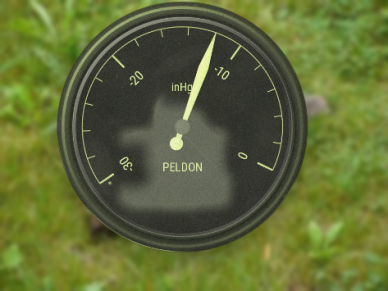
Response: value=-12 unit=inHg
